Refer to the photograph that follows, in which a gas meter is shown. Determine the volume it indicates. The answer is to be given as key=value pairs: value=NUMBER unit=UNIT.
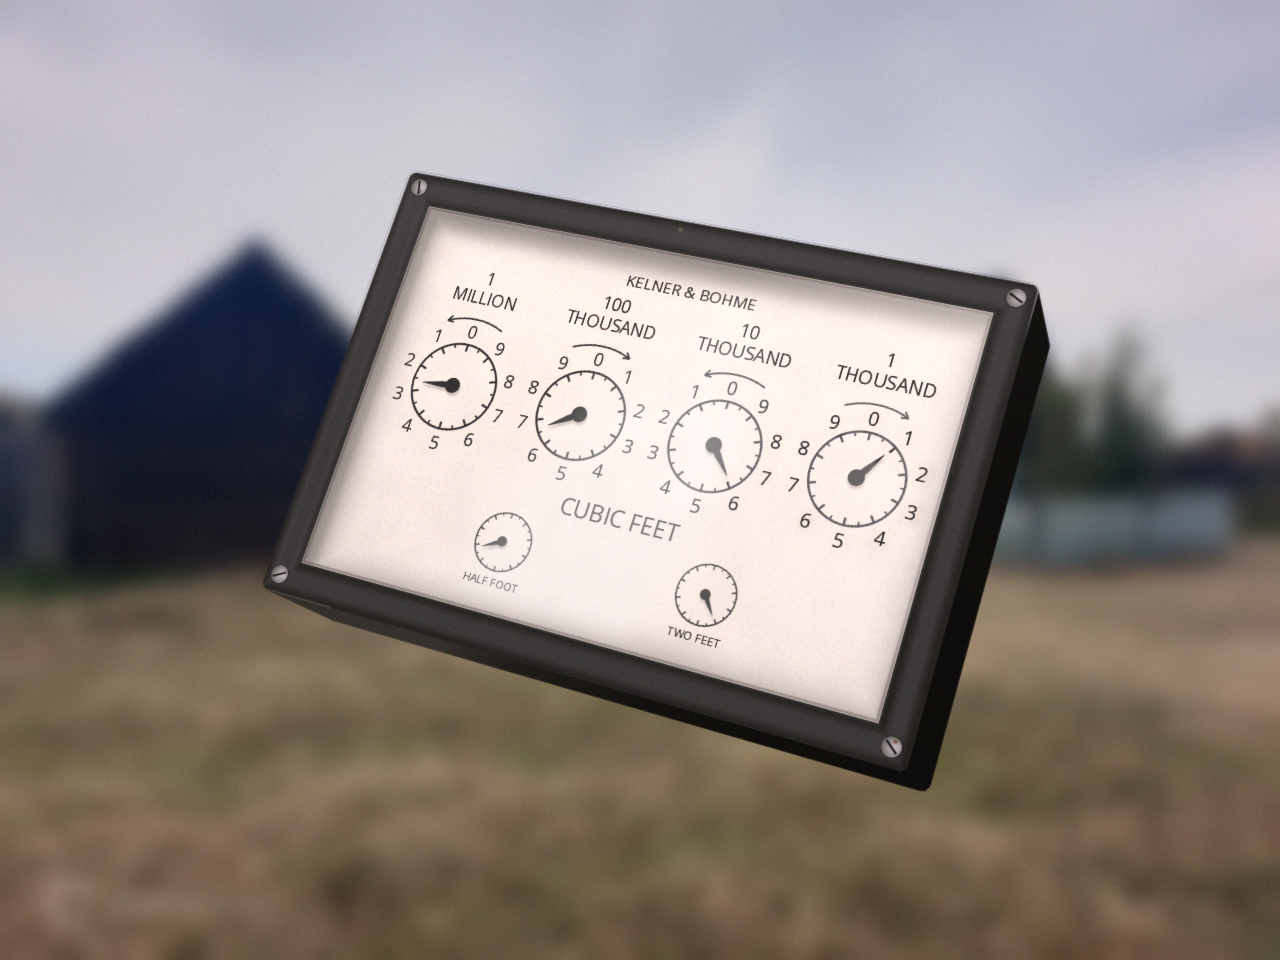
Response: value=266100 unit=ft³
